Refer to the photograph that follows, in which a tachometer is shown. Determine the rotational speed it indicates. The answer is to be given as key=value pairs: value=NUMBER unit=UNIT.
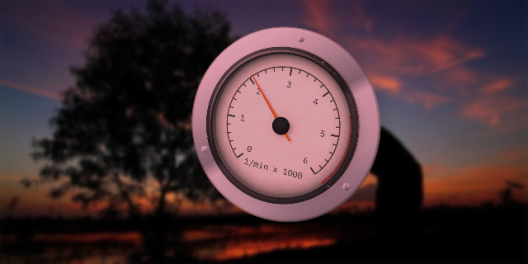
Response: value=2100 unit=rpm
